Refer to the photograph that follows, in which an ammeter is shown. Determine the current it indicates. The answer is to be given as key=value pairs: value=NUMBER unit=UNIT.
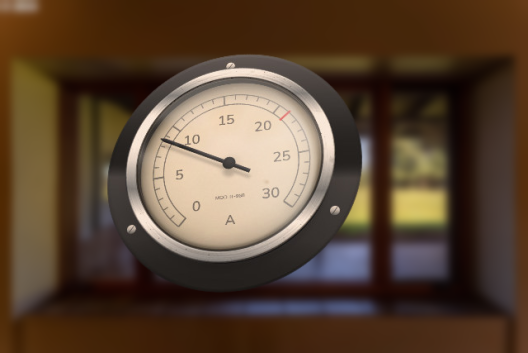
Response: value=8.5 unit=A
